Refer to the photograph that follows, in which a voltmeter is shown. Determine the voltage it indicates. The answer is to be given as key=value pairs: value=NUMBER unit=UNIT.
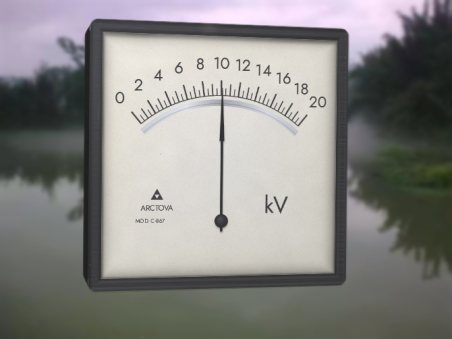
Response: value=10 unit=kV
